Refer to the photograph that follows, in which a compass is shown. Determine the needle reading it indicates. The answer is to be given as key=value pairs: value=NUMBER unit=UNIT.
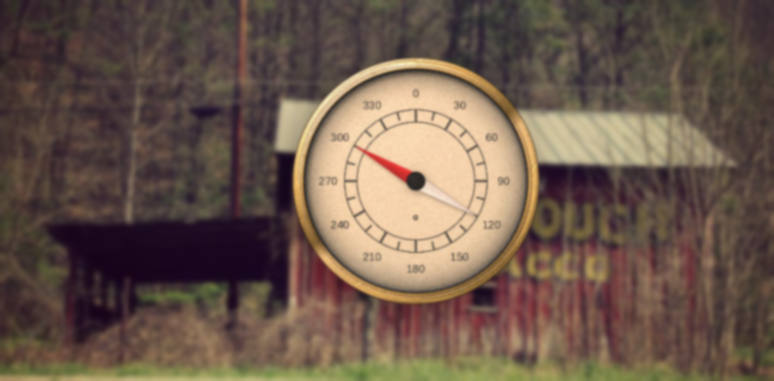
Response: value=300 unit=°
